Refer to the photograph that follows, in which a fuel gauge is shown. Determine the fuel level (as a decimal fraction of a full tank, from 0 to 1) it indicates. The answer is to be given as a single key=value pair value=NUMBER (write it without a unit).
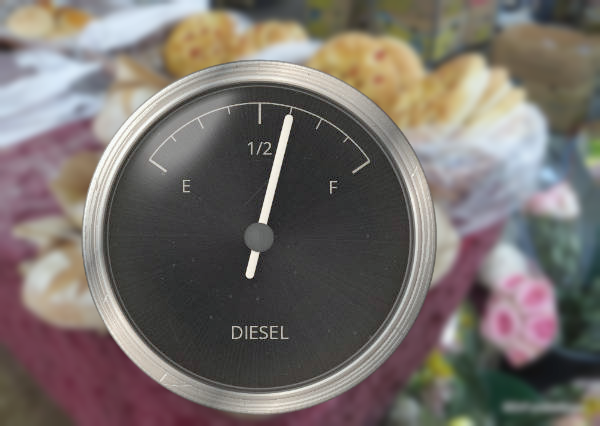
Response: value=0.625
